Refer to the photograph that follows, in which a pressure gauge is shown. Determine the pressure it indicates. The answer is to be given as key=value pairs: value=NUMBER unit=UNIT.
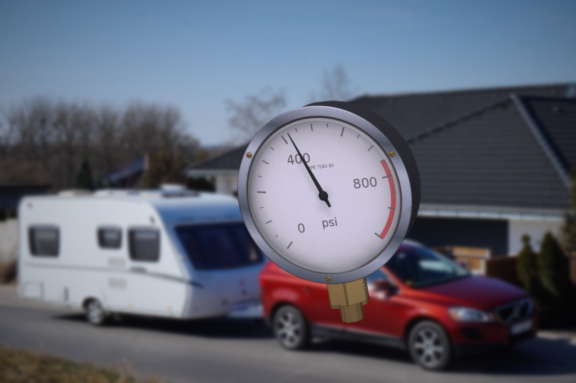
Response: value=425 unit=psi
